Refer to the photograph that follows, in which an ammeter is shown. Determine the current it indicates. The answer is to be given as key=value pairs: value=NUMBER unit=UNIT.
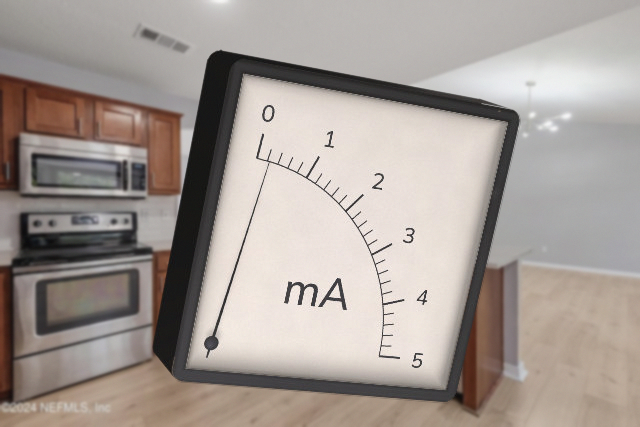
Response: value=0.2 unit=mA
